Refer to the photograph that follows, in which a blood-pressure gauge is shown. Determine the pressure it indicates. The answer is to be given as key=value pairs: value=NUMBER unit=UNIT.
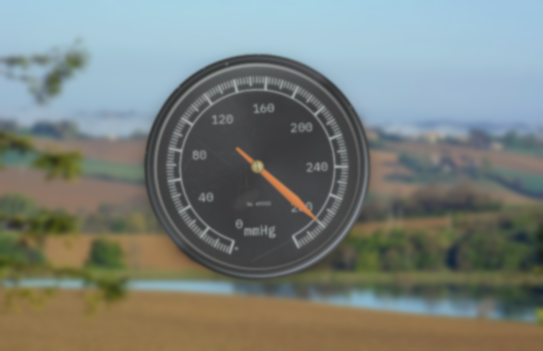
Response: value=280 unit=mmHg
